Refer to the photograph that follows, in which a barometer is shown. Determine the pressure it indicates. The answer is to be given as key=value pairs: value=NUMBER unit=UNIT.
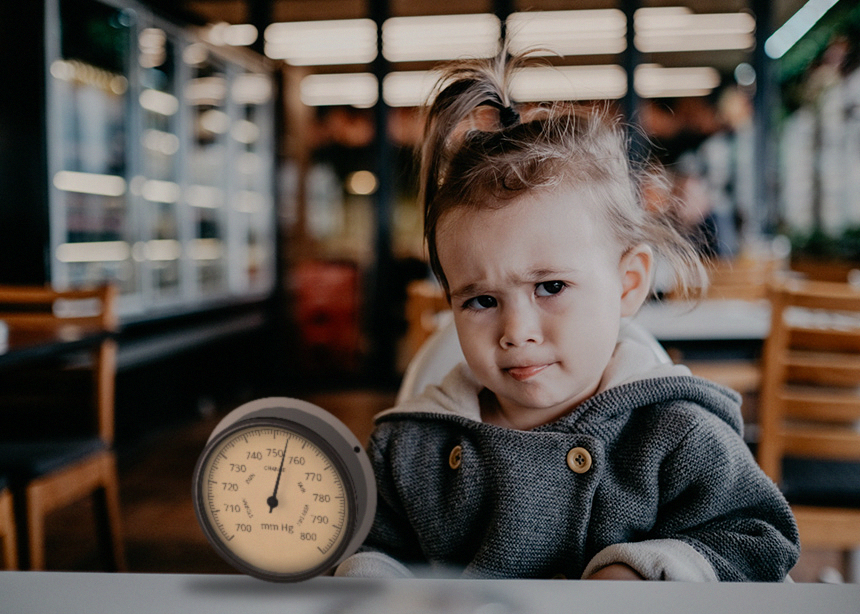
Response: value=755 unit=mmHg
